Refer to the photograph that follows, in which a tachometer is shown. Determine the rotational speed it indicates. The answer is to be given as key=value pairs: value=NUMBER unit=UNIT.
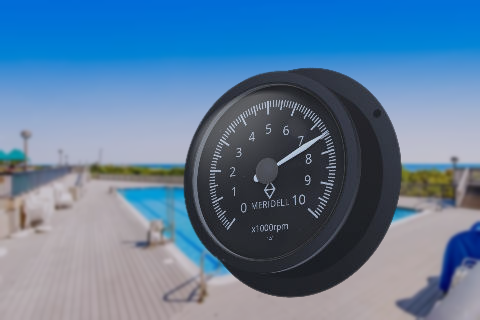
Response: value=7500 unit=rpm
